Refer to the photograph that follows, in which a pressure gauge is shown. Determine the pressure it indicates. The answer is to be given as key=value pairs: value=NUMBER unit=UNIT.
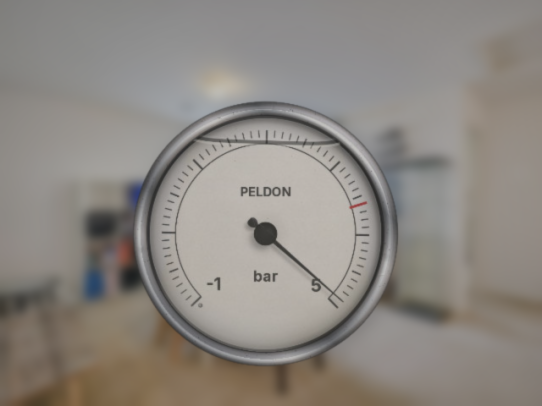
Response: value=4.9 unit=bar
